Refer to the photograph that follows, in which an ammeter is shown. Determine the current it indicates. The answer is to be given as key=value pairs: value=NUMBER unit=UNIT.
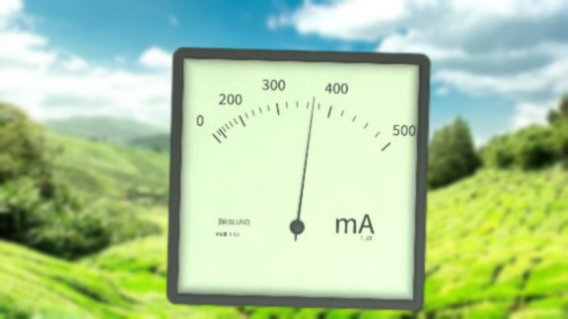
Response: value=370 unit=mA
